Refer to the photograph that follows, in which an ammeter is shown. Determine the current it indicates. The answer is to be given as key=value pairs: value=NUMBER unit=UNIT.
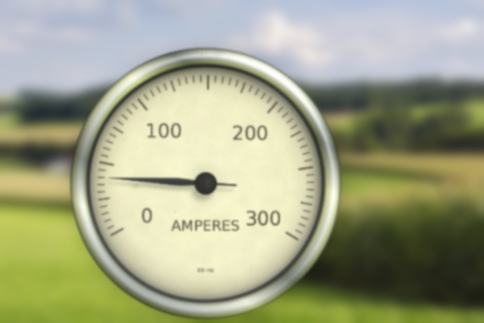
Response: value=40 unit=A
